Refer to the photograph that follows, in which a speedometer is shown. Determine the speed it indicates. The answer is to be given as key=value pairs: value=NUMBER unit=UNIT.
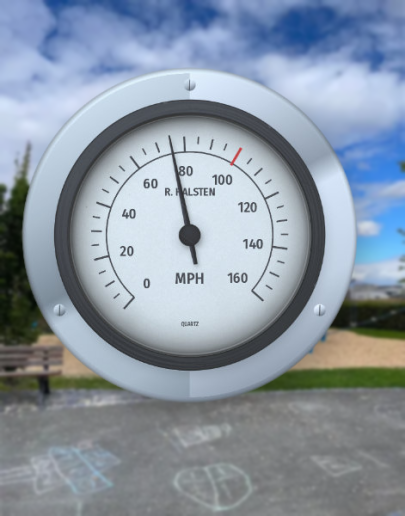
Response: value=75 unit=mph
